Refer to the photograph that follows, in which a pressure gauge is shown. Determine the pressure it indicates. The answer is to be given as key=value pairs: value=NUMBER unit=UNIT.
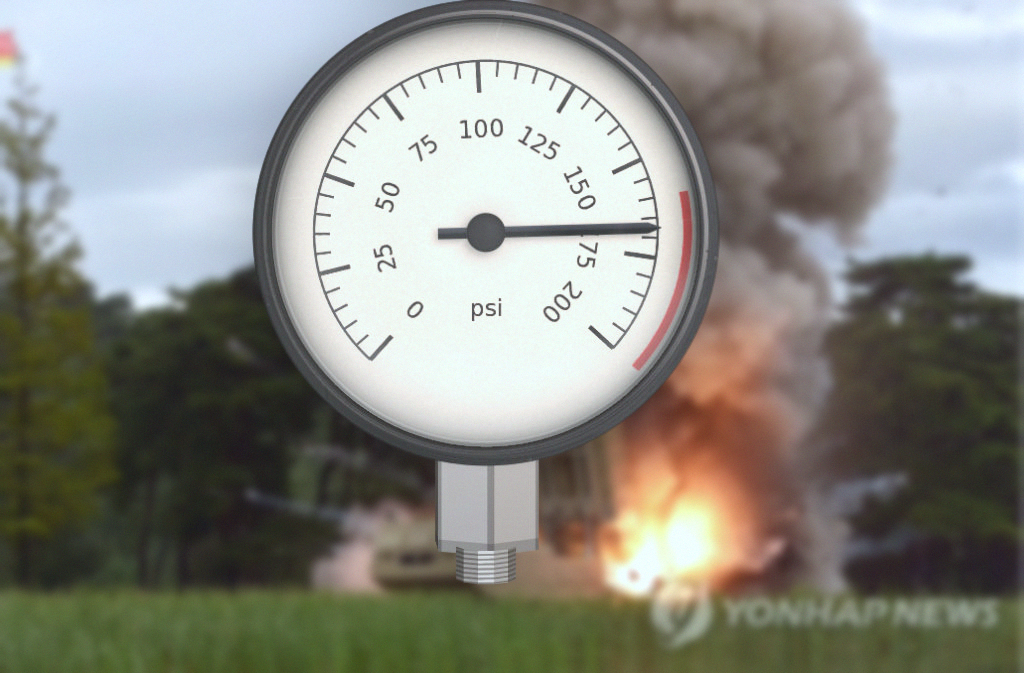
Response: value=167.5 unit=psi
